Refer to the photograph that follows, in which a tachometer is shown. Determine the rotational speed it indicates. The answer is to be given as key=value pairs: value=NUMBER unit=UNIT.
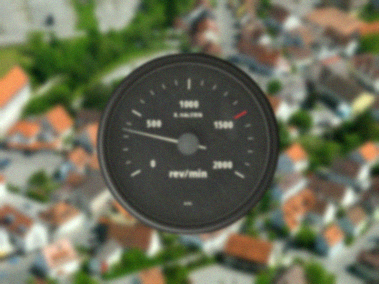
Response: value=350 unit=rpm
